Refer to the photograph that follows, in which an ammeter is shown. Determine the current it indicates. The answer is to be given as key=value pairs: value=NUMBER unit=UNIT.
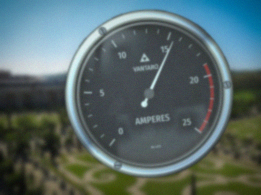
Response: value=15.5 unit=A
